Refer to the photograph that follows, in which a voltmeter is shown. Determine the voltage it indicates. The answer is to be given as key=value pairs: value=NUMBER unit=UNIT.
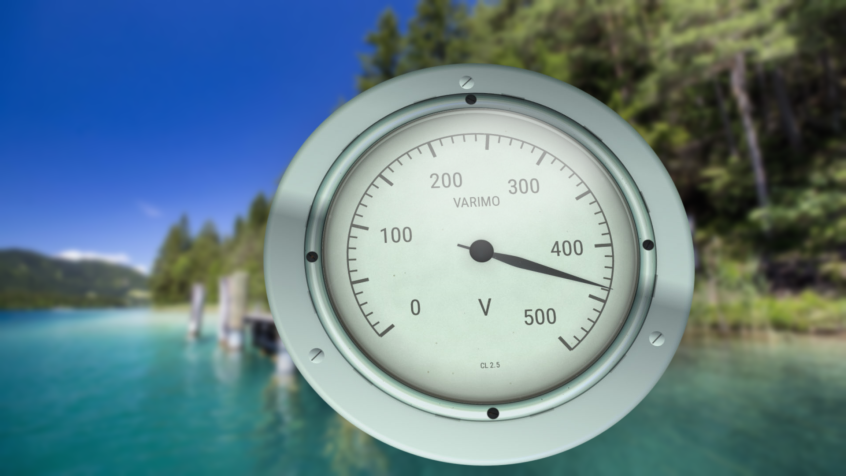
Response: value=440 unit=V
